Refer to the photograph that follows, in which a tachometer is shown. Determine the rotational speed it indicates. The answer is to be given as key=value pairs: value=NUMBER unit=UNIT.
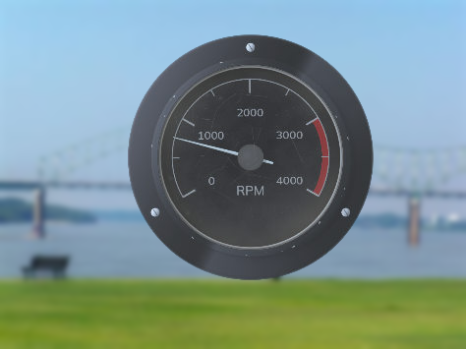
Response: value=750 unit=rpm
